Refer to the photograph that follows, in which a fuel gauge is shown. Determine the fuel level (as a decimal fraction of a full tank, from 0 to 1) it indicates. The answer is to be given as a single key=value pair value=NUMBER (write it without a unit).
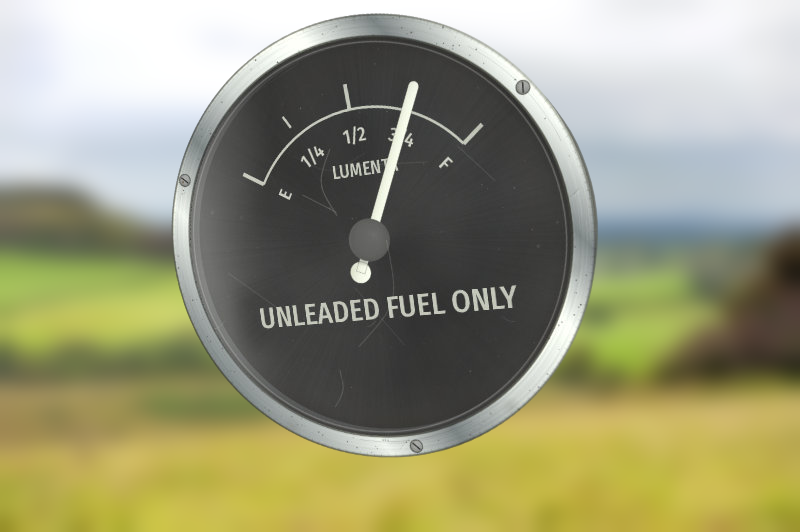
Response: value=0.75
